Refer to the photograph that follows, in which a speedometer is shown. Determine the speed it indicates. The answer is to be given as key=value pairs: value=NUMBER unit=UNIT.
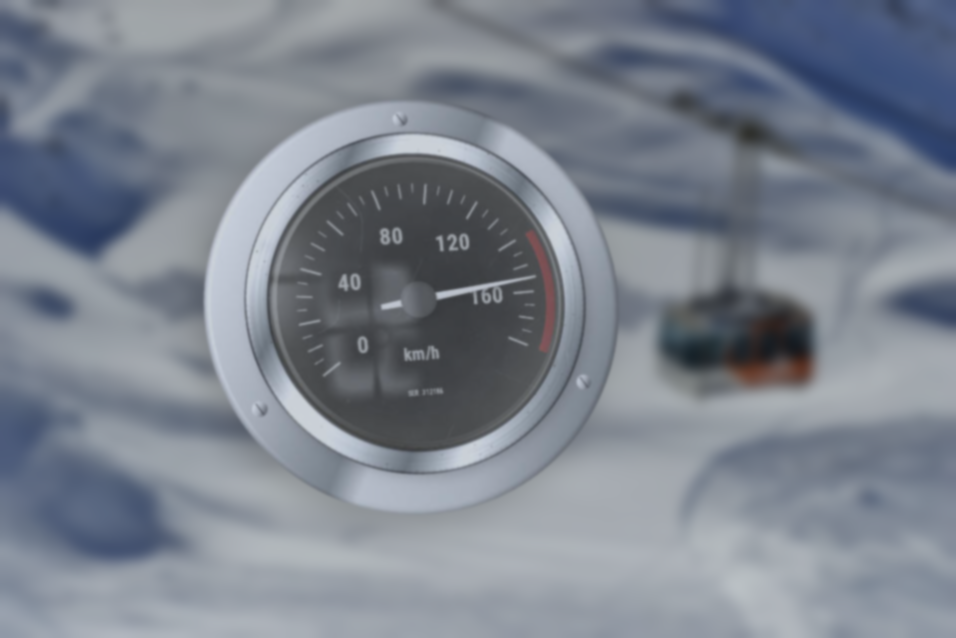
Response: value=155 unit=km/h
